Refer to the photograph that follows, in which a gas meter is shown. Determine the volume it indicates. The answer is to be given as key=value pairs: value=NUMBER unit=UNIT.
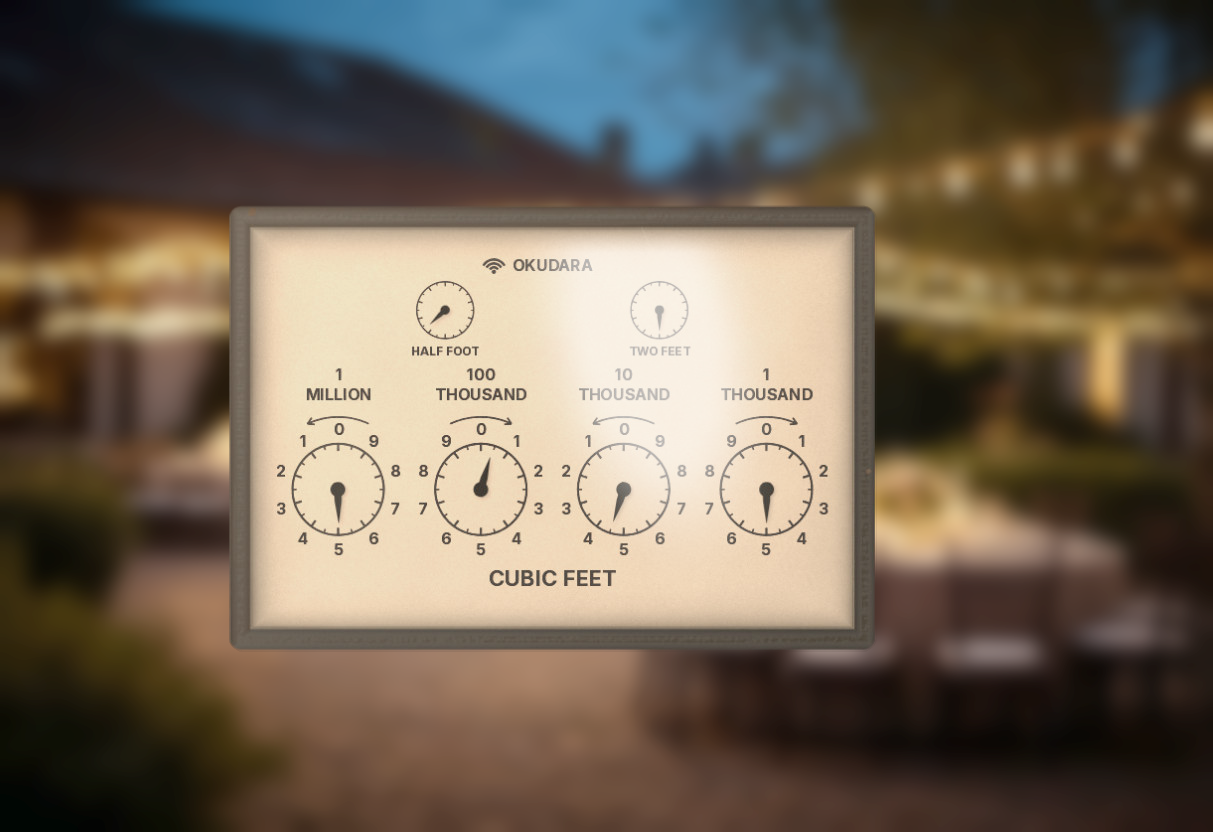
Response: value=504500 unit=ft³
